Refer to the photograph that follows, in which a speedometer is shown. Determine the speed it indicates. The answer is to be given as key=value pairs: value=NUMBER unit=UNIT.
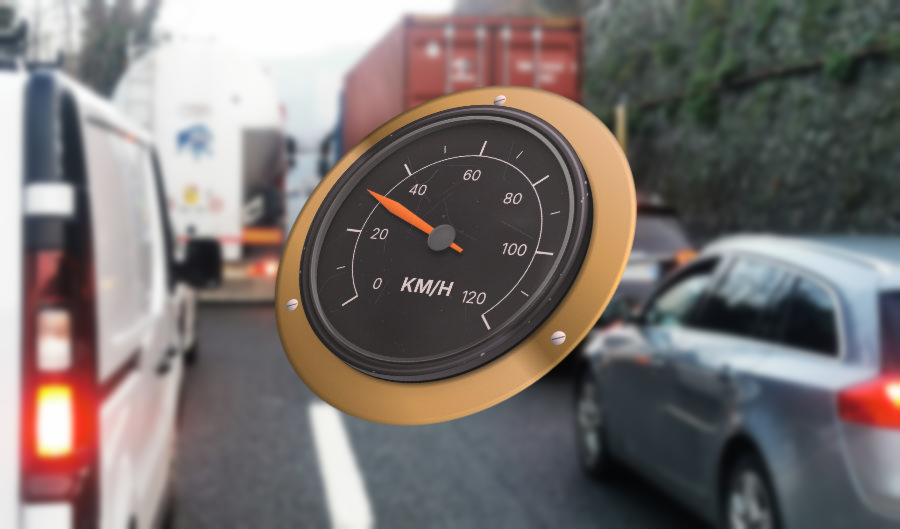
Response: value=30 unit=km/h
